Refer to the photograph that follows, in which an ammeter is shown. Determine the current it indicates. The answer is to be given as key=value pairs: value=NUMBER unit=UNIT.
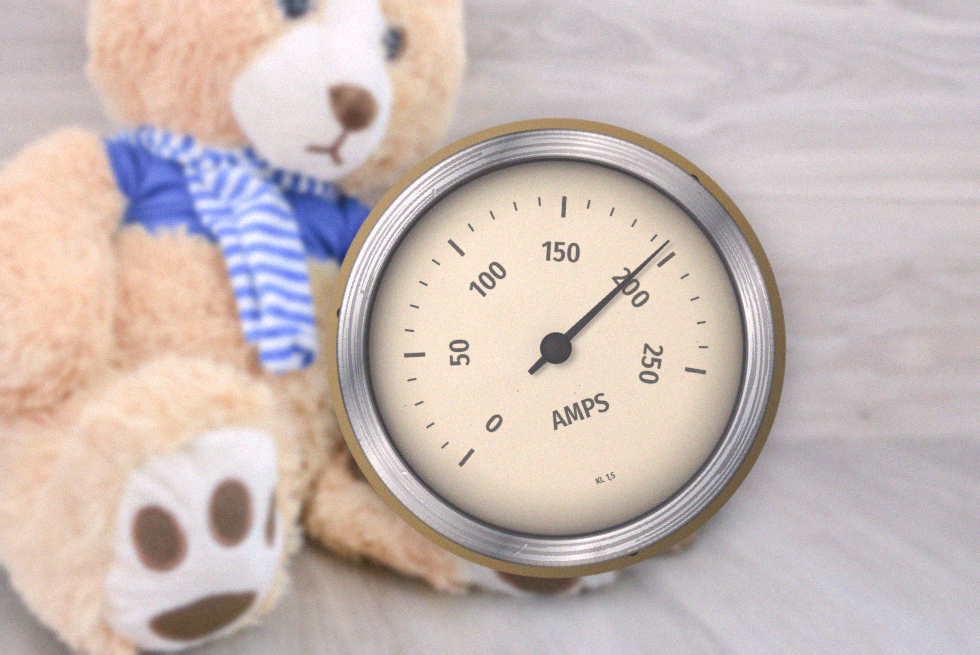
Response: value=195 unit=A
